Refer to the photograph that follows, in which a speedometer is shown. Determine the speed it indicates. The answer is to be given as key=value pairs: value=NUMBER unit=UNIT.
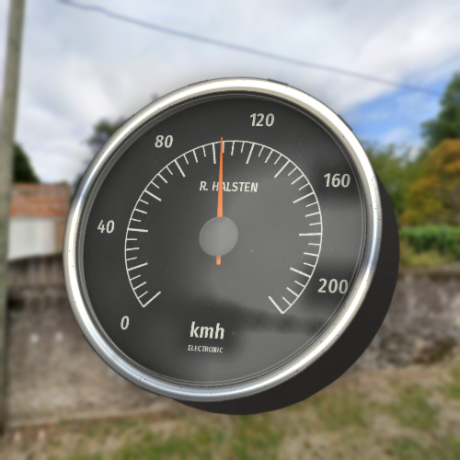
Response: value=105 unit=km/h
